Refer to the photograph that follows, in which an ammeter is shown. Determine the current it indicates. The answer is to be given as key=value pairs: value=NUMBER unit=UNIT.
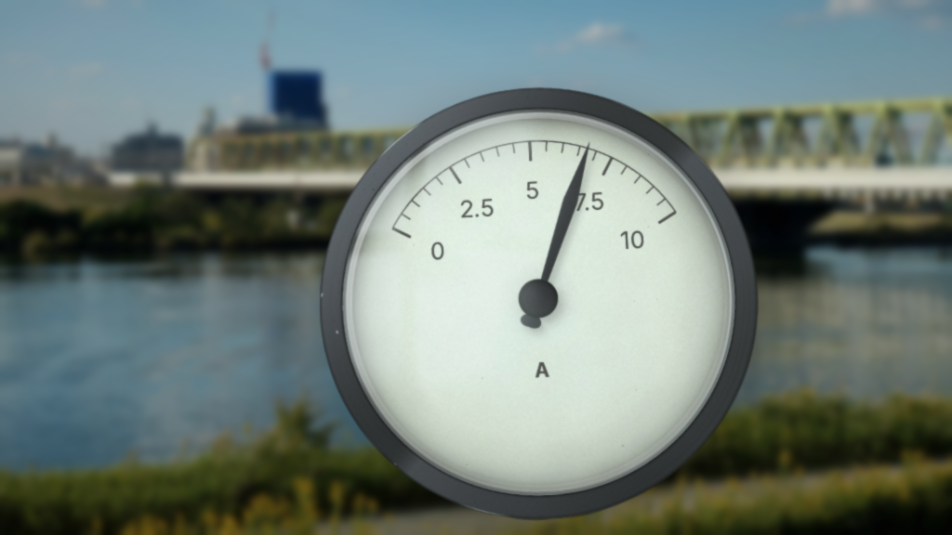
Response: value=6.75 unit=A
